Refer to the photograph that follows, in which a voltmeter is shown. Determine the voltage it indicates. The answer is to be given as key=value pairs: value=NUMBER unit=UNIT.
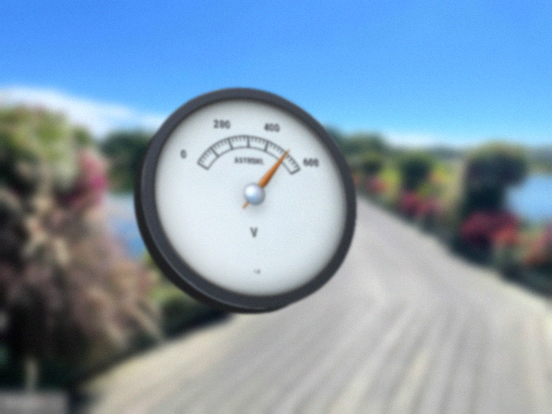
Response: value=500 unit=V
